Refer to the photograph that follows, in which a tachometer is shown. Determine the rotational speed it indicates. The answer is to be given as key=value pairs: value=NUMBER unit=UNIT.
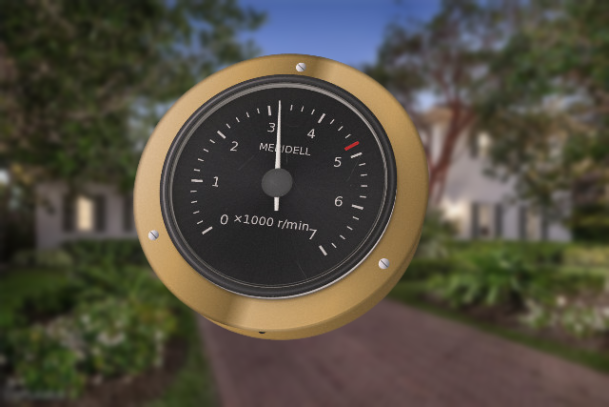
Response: value=3200 unit=rpm
